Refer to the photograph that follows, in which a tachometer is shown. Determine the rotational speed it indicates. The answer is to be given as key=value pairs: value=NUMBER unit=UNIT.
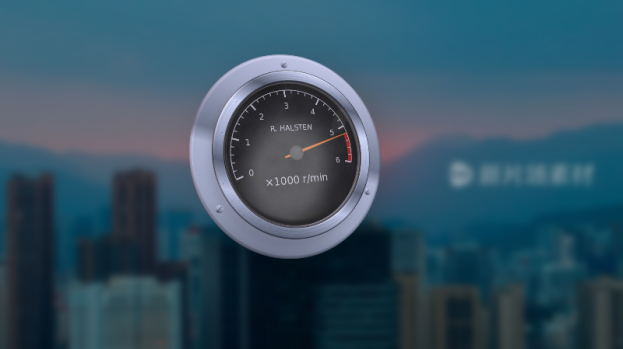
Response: value=5200 unit=rpm
